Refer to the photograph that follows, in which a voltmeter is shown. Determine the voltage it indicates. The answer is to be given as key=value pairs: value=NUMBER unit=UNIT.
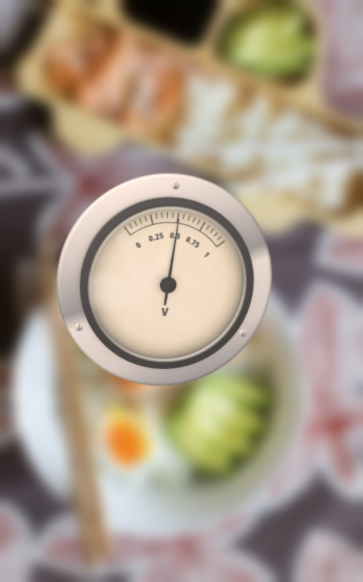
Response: value=0.5 unit=V
